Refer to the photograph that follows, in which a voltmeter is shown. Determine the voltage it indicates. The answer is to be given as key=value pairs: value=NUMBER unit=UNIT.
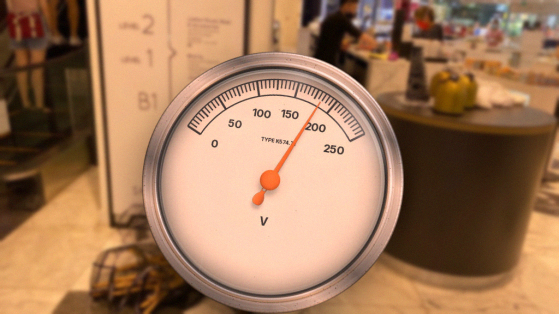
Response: value=185 unit=V
